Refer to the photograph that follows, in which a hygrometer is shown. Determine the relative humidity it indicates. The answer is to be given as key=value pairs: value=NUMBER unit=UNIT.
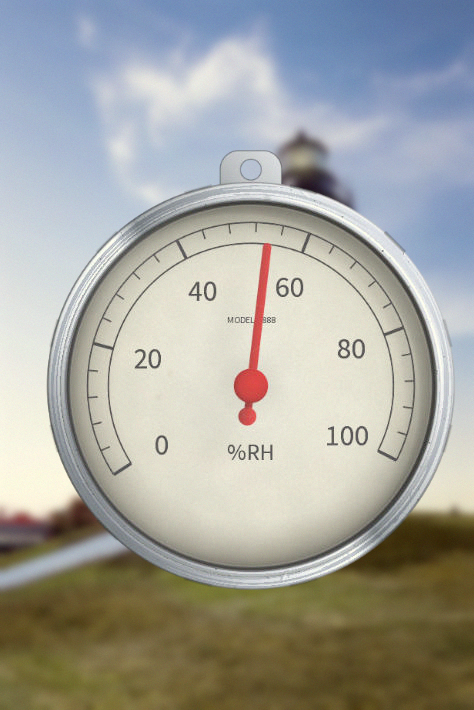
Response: value=54 unit=%
